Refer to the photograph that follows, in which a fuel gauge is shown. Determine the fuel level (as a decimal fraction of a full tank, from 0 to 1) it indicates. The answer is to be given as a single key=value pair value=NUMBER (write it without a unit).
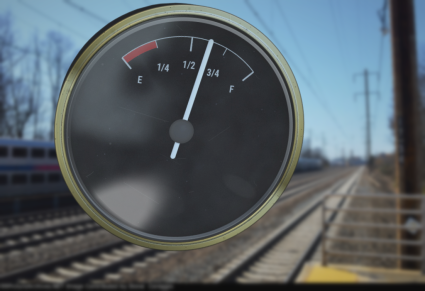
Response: value=0.625
